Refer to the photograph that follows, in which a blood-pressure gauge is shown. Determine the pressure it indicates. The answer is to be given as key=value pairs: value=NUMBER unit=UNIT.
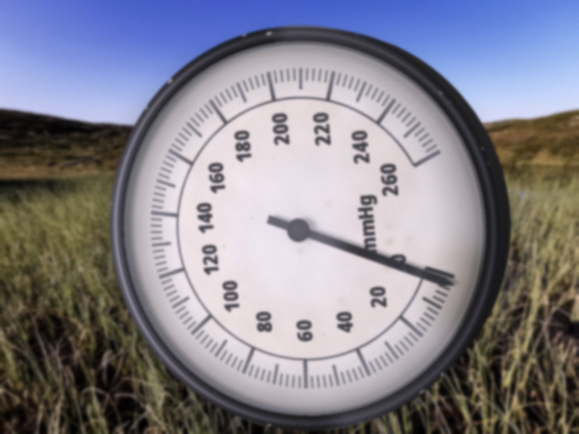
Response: value=2 unit=mmHg
